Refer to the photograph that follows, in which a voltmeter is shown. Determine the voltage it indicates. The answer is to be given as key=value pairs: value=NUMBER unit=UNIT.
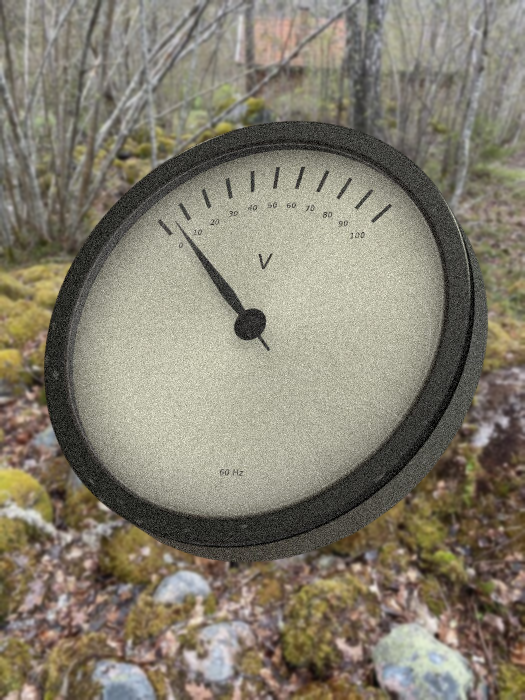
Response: value=5 unit=V
